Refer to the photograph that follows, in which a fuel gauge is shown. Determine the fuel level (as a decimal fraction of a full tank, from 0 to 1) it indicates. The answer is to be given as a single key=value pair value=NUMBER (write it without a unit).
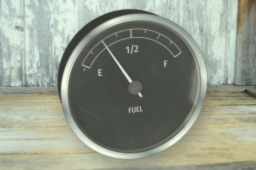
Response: value=0.25
